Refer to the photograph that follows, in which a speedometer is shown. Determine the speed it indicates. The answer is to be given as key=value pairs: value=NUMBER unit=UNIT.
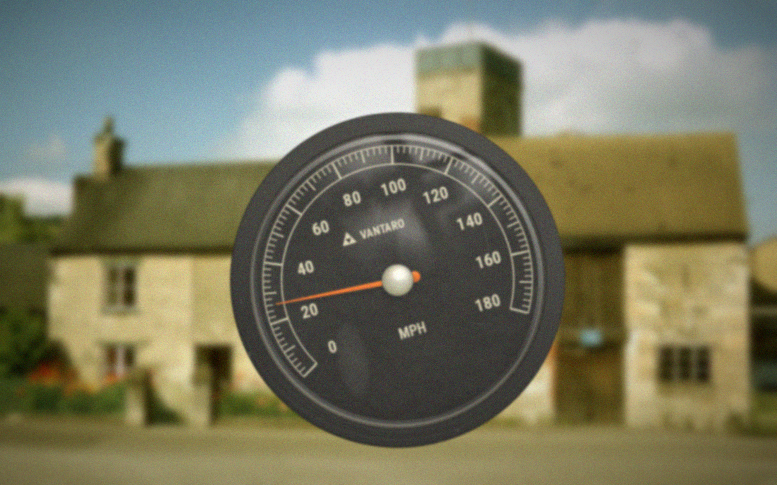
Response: value=26 unit=mph
